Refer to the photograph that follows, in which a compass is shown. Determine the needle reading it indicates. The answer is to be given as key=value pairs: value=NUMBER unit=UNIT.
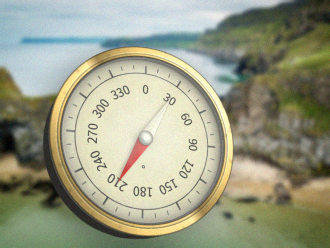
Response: value=210 unit=°
